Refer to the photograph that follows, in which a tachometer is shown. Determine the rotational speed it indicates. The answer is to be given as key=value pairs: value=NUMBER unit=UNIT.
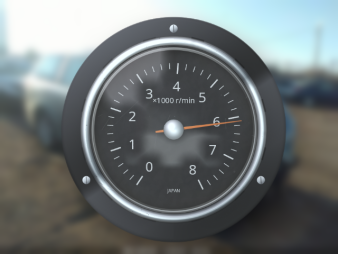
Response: value=6100 unit=rpm
